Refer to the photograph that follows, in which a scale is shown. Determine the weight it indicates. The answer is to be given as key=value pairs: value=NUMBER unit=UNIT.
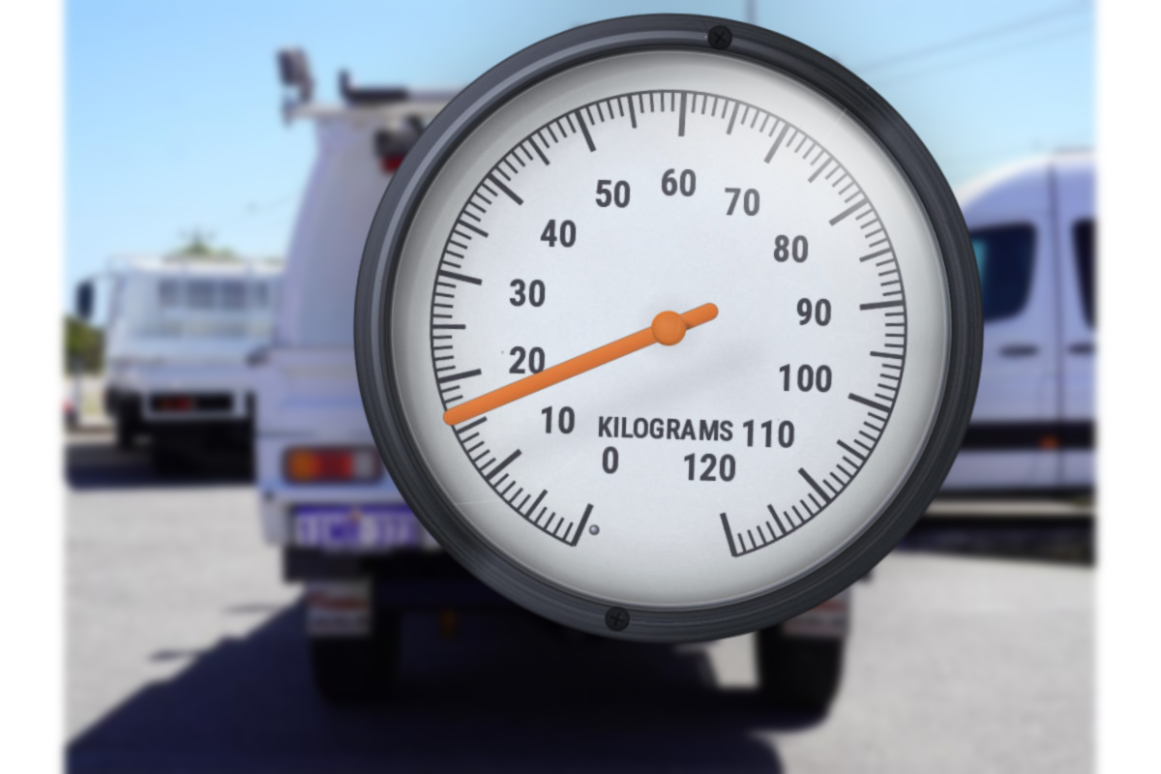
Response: value=16.5 unit=kg
